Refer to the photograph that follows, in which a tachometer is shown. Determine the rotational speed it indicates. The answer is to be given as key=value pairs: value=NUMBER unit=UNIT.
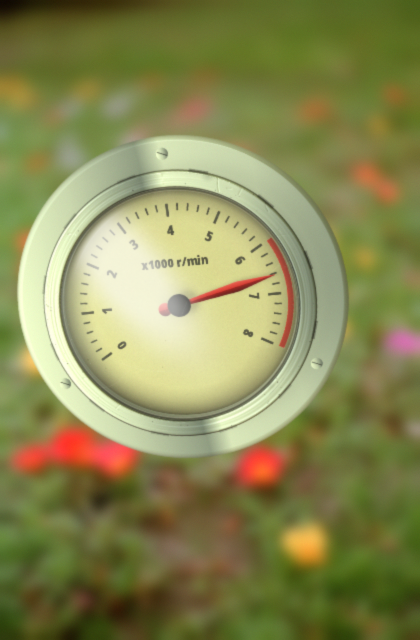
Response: value=6600 unit=rpm
